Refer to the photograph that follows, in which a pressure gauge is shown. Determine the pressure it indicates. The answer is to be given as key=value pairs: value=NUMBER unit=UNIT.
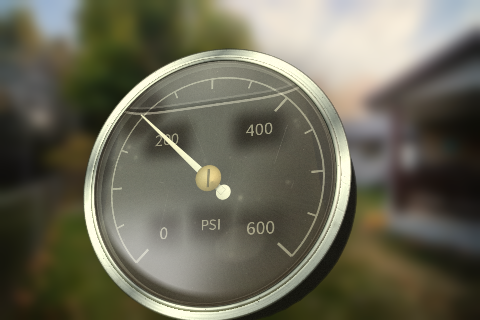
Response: value=200 unit=psi
